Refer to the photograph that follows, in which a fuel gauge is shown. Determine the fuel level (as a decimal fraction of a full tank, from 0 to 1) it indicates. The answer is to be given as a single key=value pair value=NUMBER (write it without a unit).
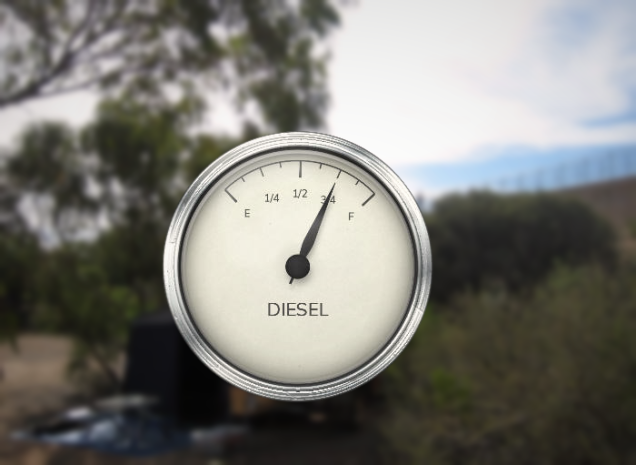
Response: value=0.75
